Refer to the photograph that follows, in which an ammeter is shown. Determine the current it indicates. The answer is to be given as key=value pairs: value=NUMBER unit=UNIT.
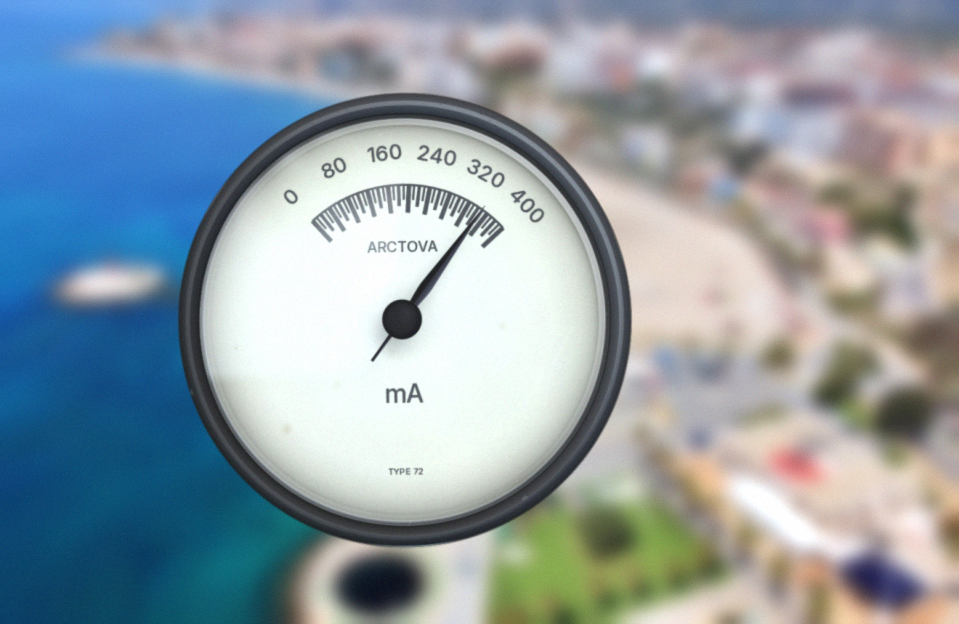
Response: value=350 unit=mA
